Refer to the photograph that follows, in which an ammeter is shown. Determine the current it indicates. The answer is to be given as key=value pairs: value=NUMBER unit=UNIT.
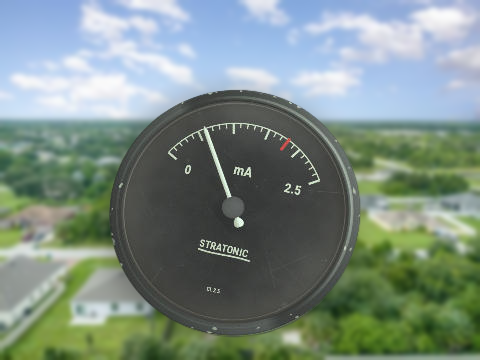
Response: value=0.6 unit=mA
